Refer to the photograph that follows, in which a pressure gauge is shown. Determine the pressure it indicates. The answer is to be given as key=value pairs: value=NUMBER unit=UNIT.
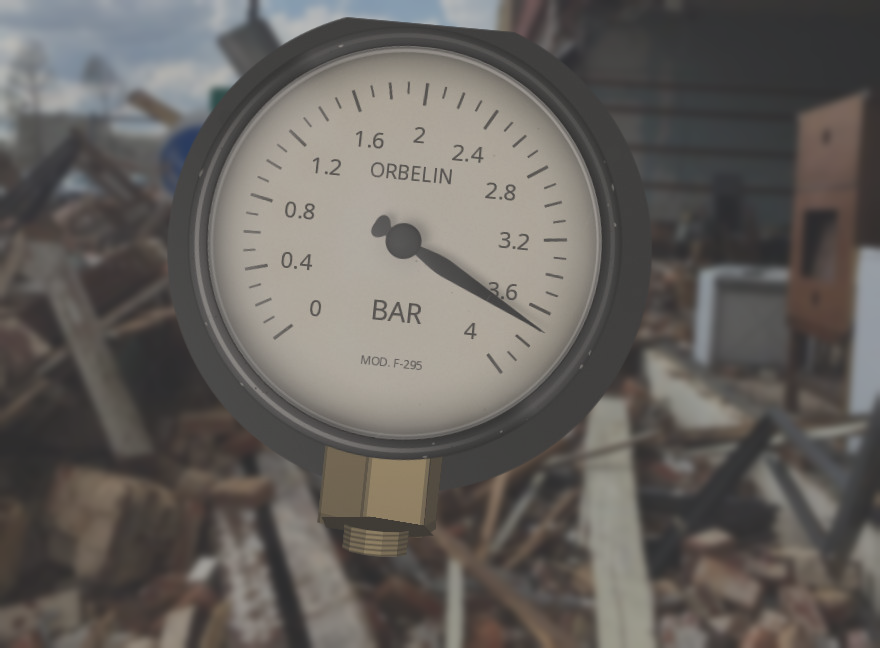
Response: value=3.7 unit=bar
